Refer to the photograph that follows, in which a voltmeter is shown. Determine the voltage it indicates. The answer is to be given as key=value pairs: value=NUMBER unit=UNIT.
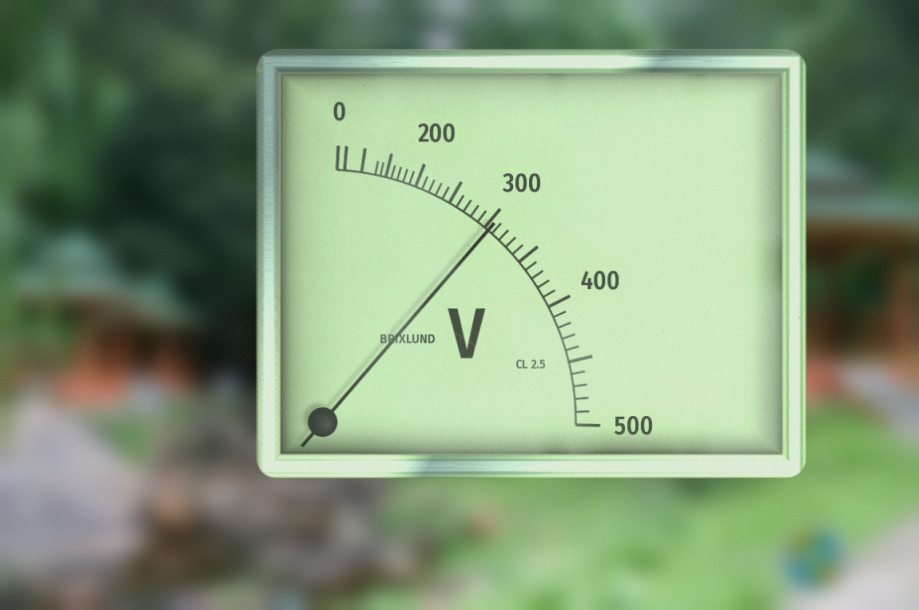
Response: value=305 unit=V
